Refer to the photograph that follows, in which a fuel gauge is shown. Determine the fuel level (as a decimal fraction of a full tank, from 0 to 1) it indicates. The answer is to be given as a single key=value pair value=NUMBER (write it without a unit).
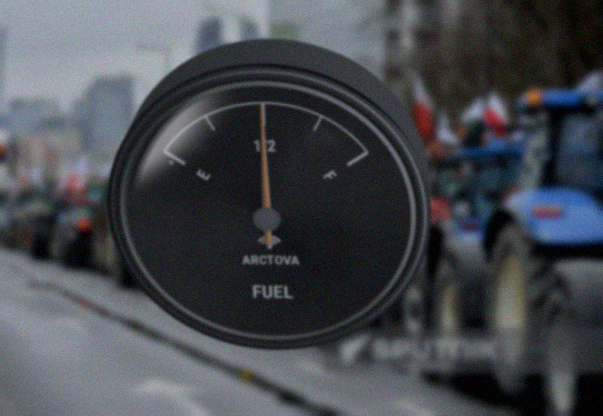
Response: value=0.5
